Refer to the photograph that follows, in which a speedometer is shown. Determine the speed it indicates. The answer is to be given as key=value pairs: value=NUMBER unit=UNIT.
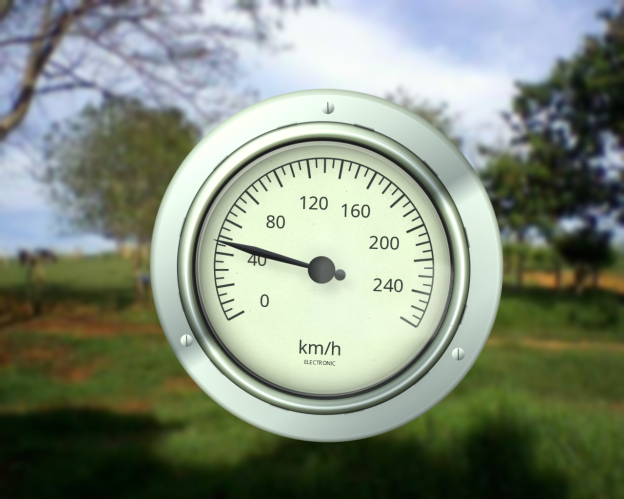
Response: value=47.5 unit=km/h
